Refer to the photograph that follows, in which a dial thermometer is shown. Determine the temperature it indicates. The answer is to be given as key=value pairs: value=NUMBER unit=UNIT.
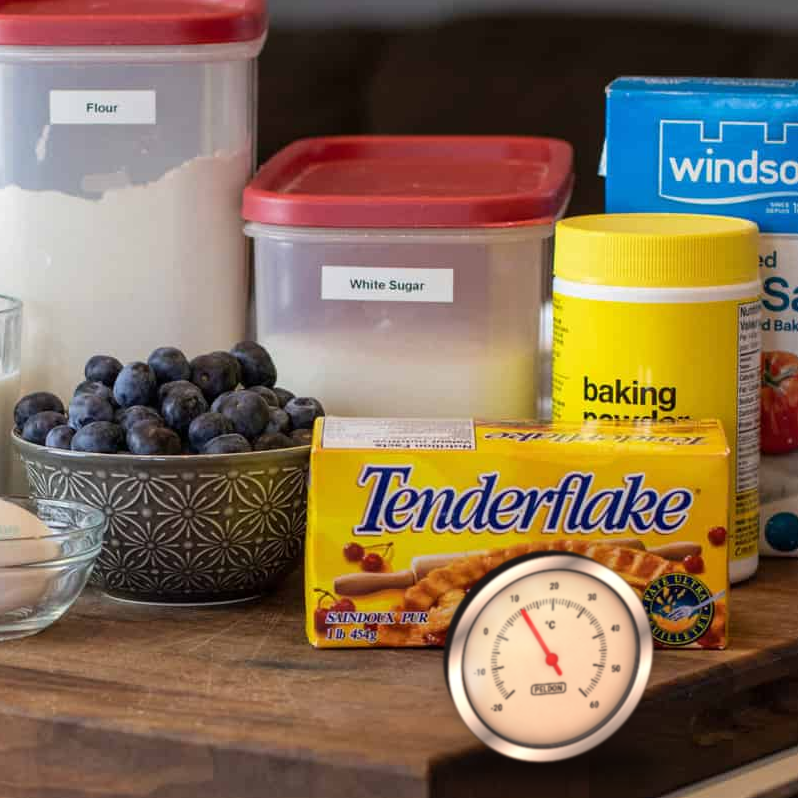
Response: value=10 unit=°C
